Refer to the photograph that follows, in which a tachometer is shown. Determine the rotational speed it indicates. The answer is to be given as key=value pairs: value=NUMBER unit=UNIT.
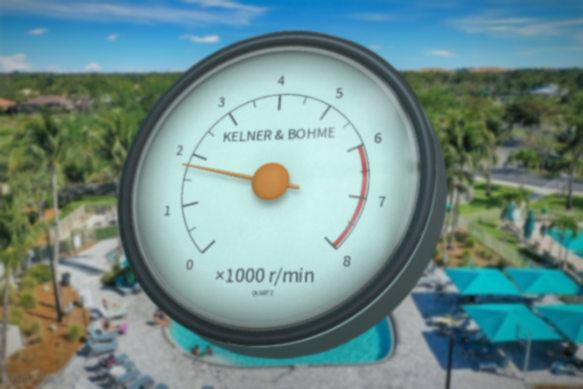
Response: value=1750 unit=rpm
